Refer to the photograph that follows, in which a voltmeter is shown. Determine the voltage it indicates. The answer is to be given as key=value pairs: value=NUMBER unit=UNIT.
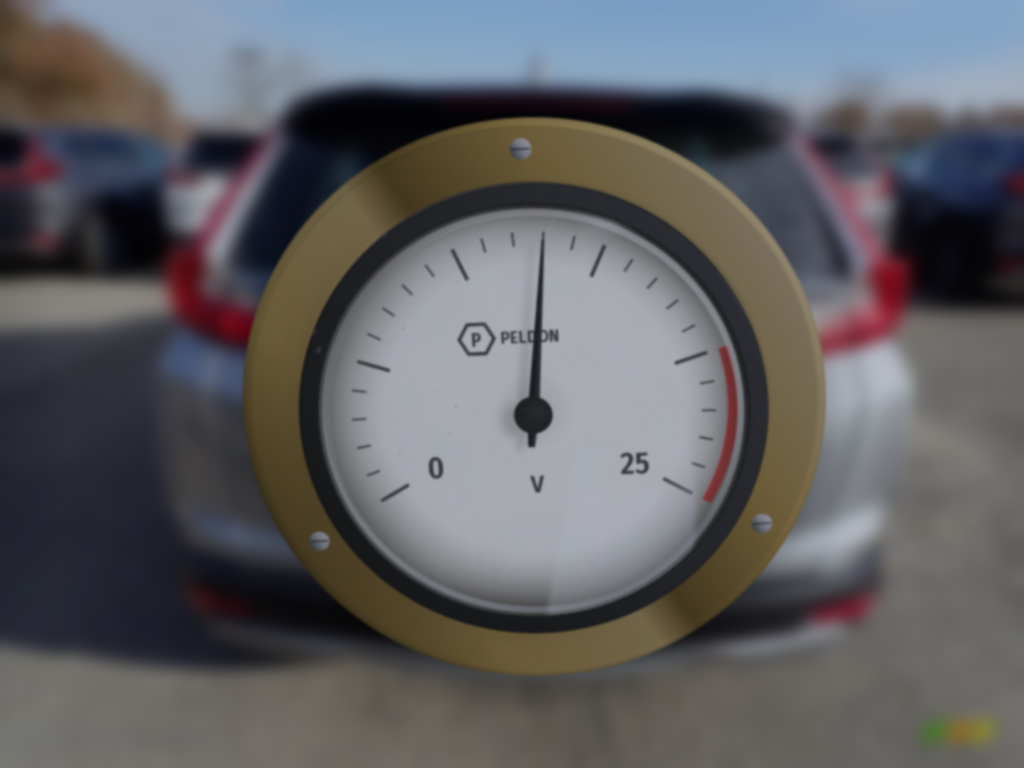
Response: value=13 unit=V
